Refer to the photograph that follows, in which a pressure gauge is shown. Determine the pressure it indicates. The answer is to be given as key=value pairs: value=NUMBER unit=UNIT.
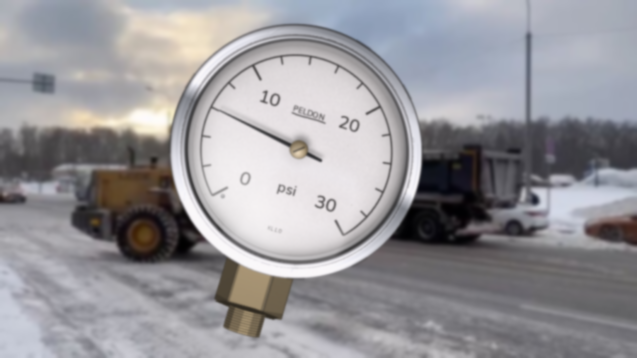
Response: value=6 unit=psi
